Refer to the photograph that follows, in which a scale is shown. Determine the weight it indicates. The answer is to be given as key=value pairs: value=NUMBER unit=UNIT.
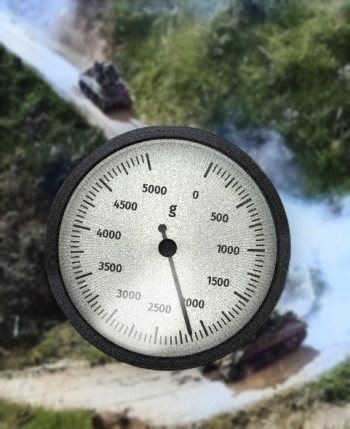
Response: value=2150 unit=g
